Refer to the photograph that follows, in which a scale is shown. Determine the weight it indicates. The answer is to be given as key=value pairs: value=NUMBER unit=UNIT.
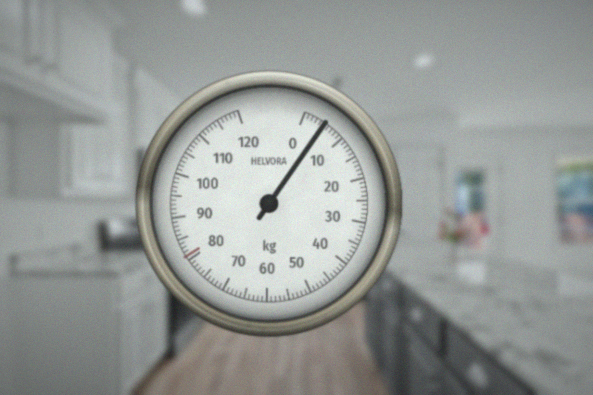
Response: value=5 unit=kg
